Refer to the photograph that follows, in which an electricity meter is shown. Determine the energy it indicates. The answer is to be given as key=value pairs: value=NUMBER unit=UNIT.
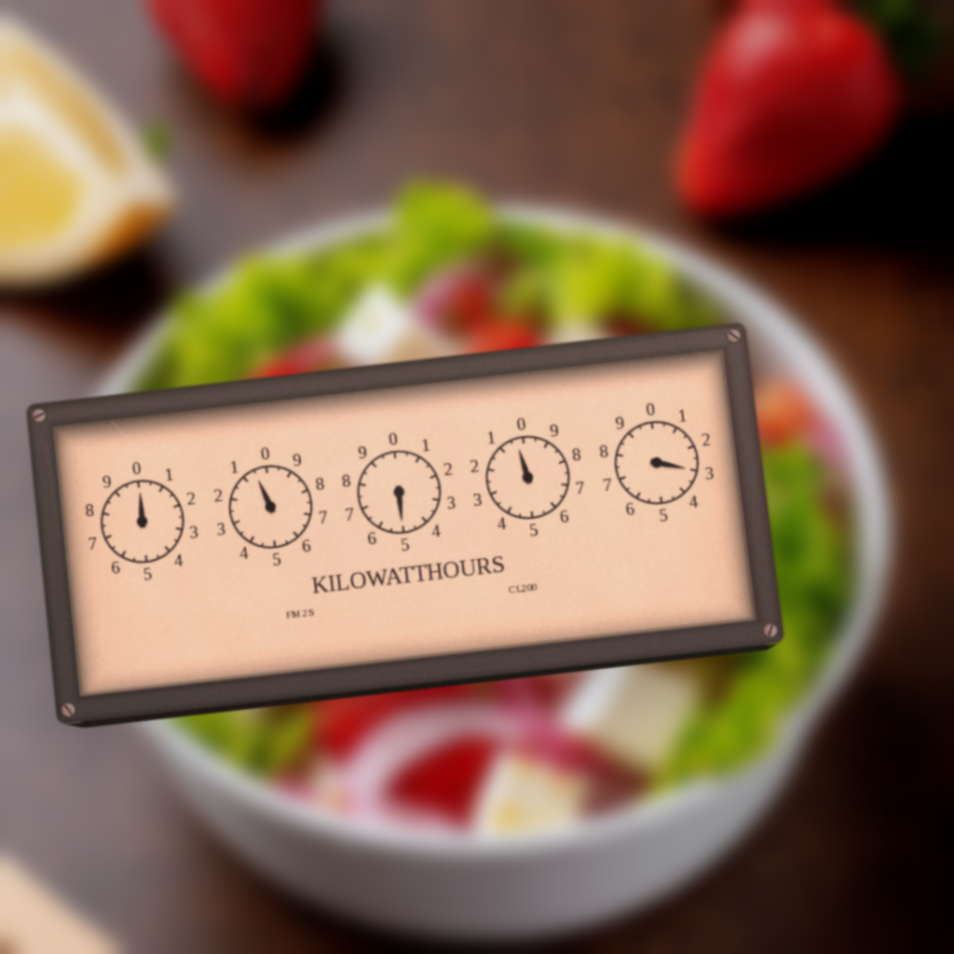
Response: value=503 unit=kWh
